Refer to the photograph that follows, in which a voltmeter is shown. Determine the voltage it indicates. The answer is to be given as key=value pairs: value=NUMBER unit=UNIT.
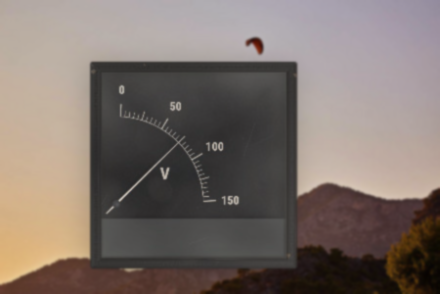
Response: value=75 unit=V
